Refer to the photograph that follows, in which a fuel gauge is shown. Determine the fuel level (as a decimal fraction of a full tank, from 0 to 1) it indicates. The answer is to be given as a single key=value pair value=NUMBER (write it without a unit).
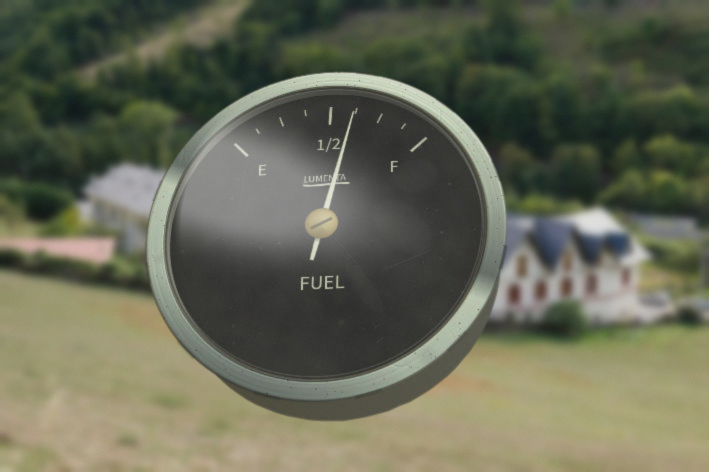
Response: value=0.625
